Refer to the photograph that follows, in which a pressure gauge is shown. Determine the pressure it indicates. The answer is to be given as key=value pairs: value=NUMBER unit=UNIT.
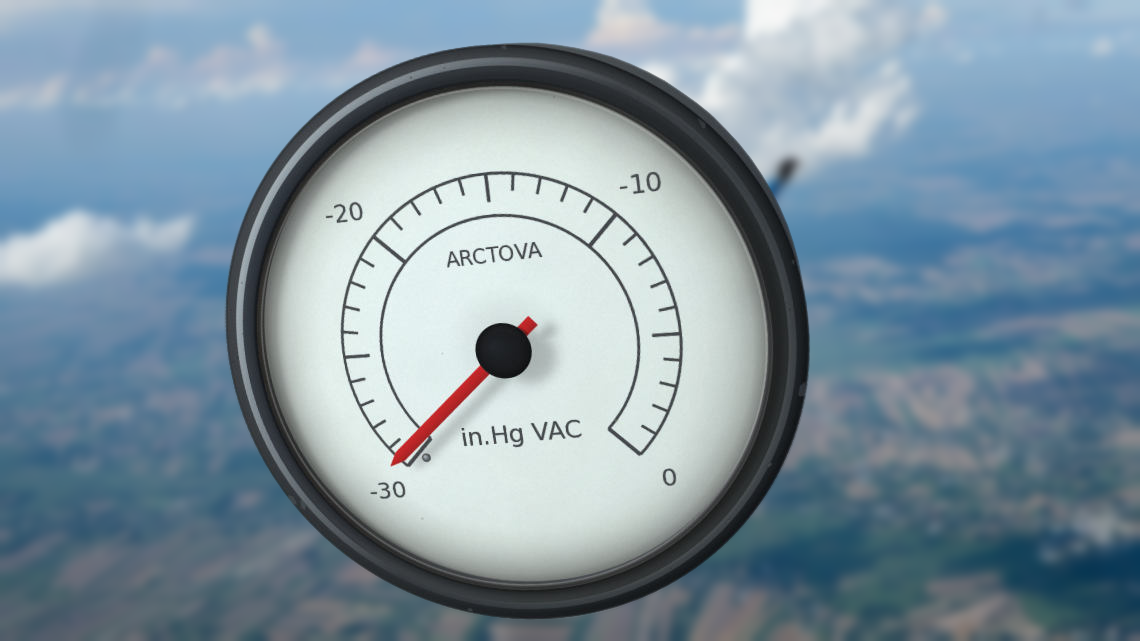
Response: value=-29.5 unit=inHg
